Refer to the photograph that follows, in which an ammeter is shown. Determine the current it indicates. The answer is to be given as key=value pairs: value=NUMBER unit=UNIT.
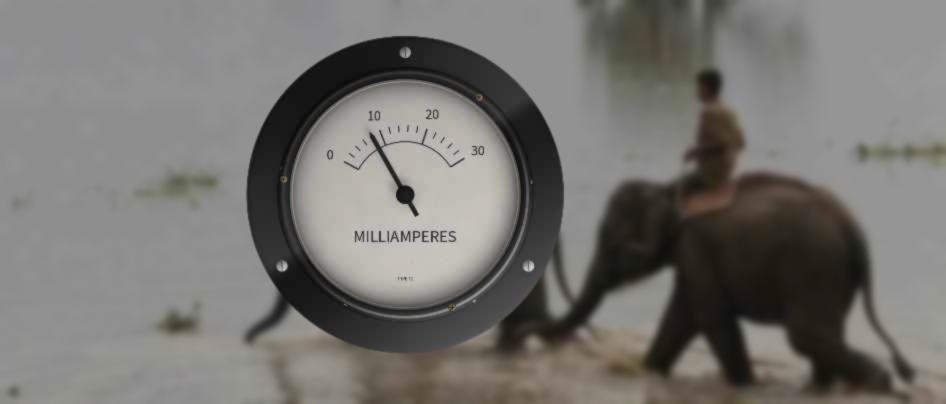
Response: value=8 unit=mA
